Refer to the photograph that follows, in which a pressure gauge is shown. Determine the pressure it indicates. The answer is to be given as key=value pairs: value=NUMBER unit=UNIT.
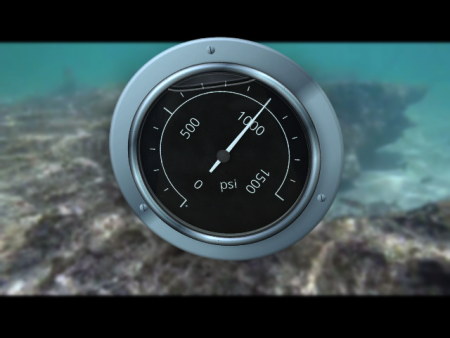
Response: value=1000 unit=psi
